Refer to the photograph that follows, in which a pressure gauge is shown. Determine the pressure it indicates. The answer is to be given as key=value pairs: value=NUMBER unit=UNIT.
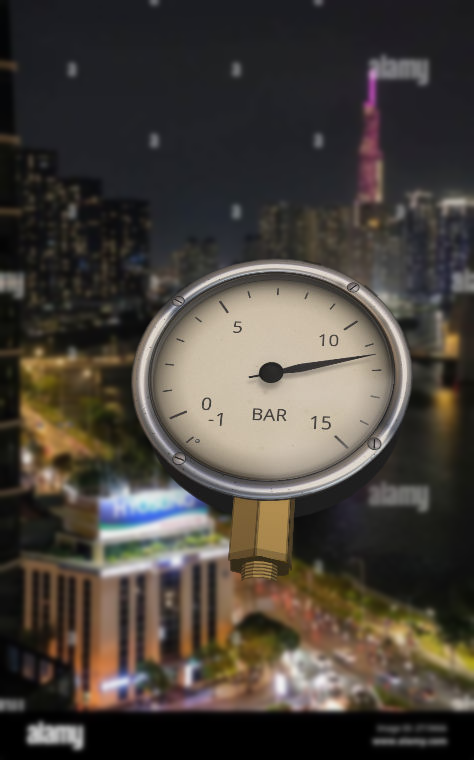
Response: value=11.5 unit=bar
